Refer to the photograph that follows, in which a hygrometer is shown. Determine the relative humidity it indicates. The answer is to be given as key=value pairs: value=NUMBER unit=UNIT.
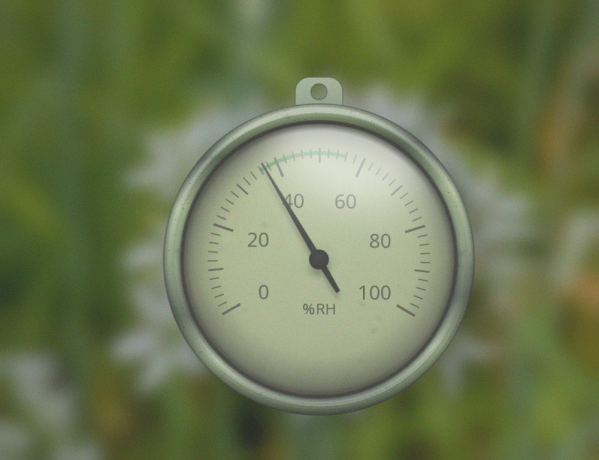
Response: value=37 unit=%
